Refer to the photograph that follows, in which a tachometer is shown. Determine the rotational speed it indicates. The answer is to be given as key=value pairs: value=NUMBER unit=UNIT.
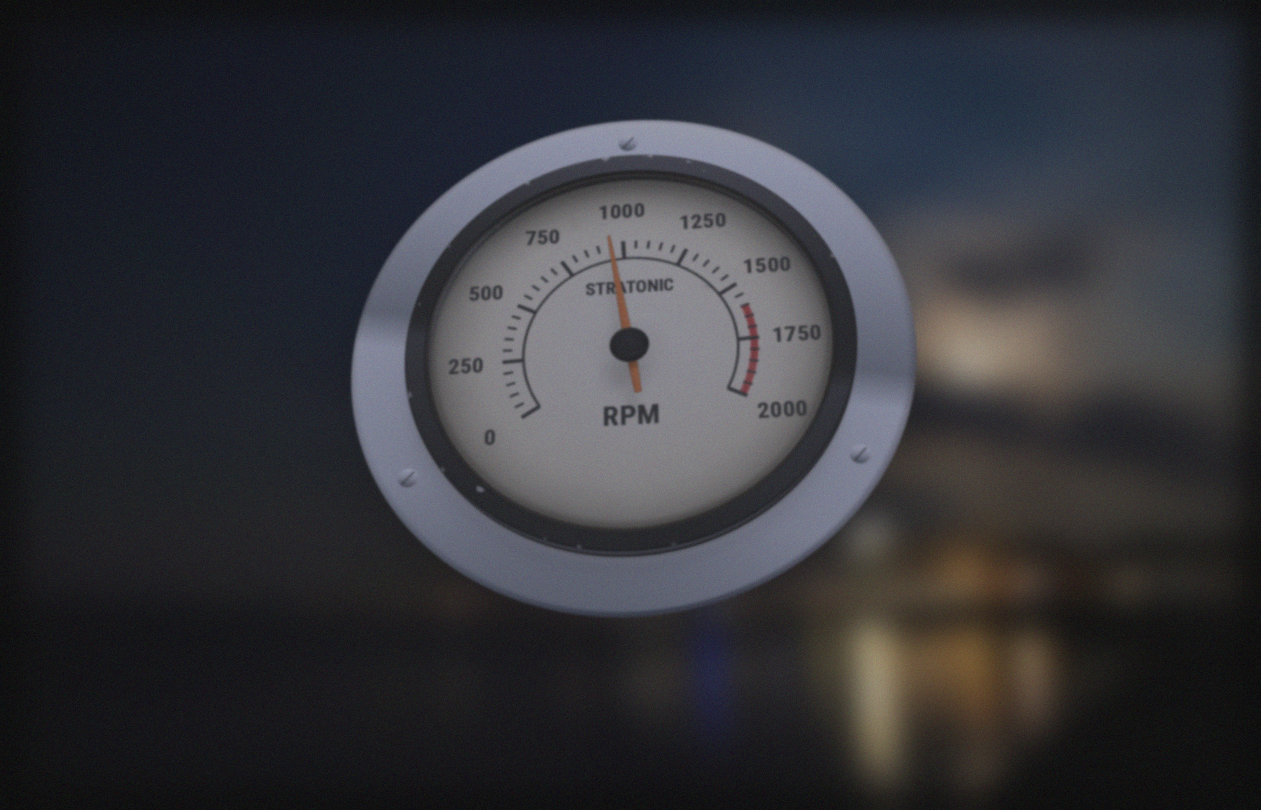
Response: value=950 unit=rpm
